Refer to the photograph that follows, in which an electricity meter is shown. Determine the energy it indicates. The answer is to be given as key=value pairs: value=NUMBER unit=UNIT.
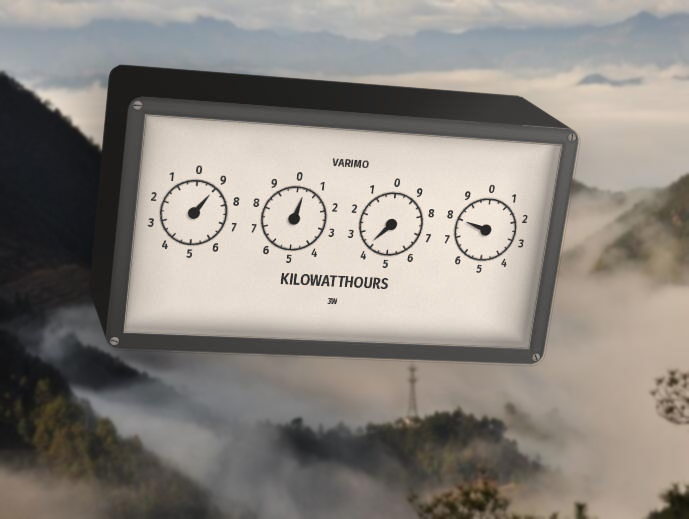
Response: value=9038 unit=kWh
